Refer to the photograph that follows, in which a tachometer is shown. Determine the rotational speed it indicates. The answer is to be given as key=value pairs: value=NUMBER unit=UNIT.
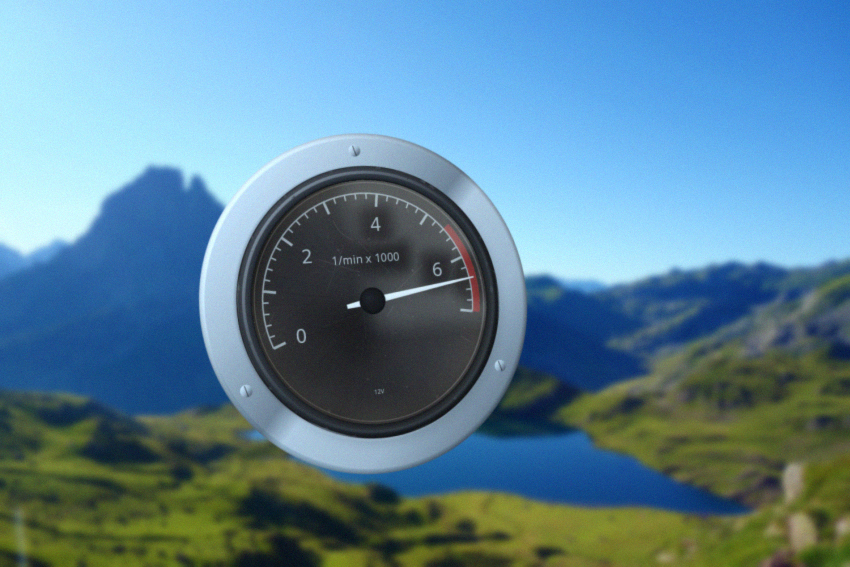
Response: value=6400 unit=rpm
